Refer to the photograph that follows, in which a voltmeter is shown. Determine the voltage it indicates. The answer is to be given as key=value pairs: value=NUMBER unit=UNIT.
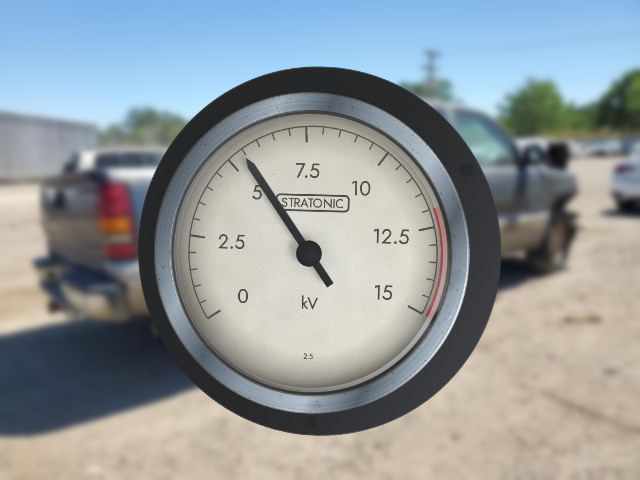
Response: value=5.5 unit=kV
